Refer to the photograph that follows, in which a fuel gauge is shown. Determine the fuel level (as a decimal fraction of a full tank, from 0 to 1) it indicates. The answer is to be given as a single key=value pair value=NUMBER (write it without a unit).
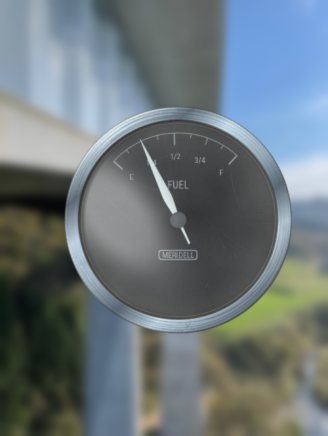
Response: value=0.25
